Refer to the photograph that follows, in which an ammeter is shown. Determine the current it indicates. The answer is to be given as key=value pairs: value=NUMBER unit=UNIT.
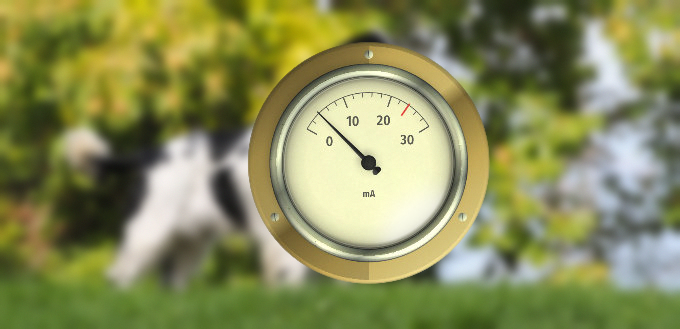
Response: value=4 unit=mA
